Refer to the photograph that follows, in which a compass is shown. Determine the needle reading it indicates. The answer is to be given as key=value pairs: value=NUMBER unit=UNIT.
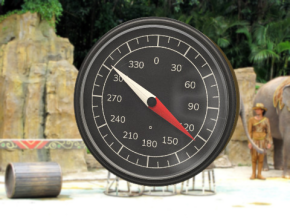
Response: value=125 unit=°
